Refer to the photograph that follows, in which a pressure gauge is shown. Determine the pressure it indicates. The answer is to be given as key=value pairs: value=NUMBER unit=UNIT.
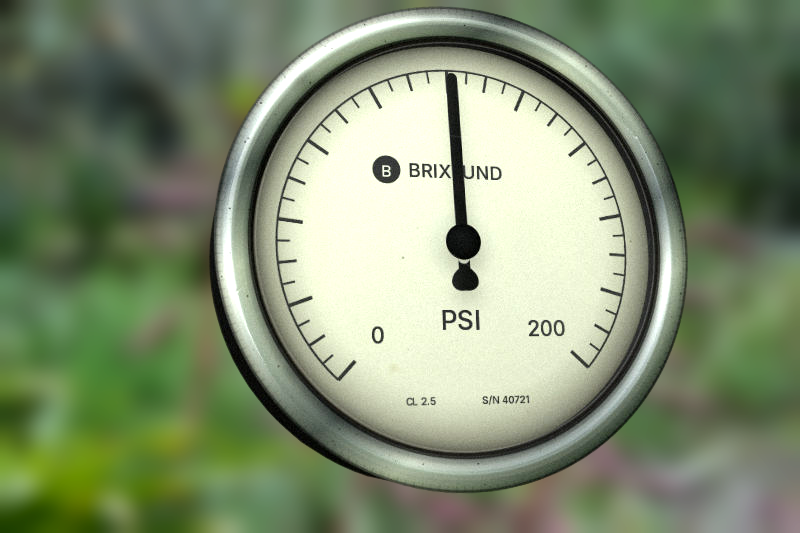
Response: value=100 unit=psi
